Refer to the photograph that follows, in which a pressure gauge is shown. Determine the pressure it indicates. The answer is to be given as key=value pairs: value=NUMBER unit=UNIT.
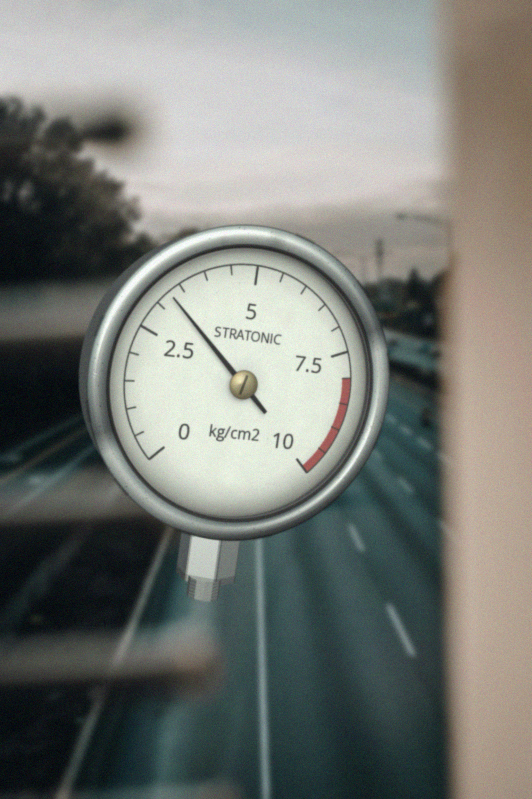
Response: value=3.25 unit=kg/cm²
